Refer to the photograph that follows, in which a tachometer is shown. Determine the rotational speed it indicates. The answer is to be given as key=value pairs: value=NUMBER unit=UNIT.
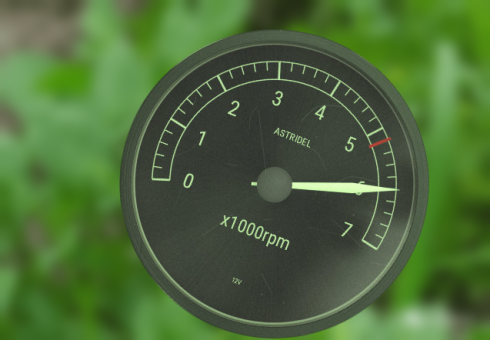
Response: value=6000 unit=rpm
